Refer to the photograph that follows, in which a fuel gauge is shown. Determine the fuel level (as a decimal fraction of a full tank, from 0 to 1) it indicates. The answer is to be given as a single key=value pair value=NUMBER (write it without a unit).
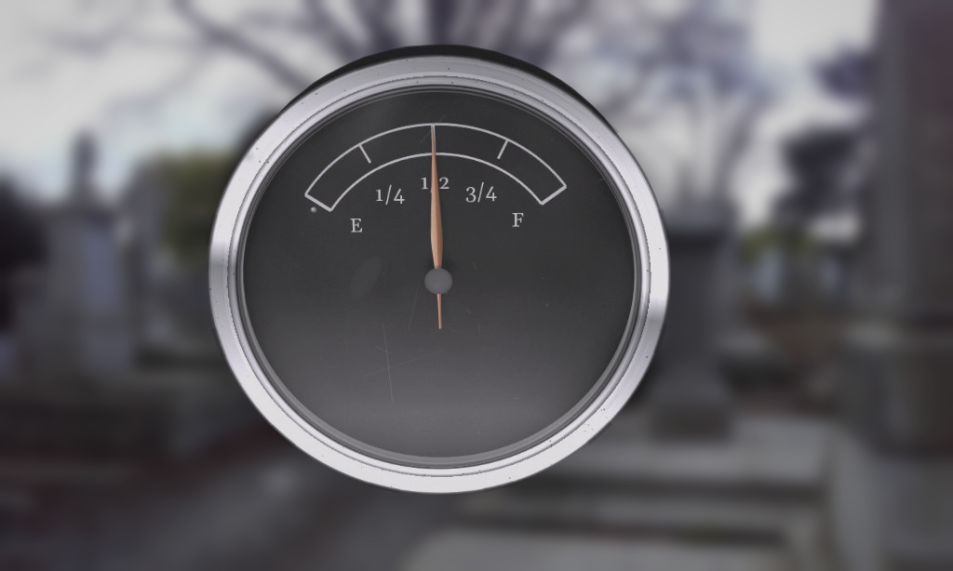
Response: value=0.5
